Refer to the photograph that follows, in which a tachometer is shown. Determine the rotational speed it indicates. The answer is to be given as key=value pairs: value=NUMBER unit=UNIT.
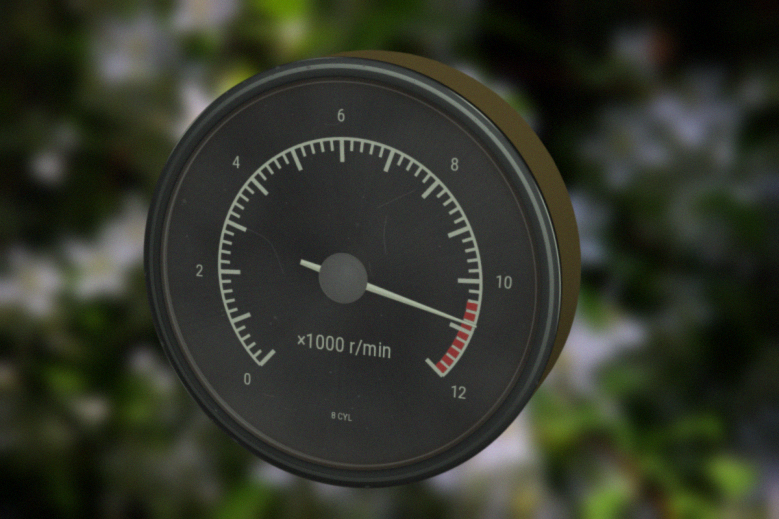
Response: value=10800 unit=rpm
